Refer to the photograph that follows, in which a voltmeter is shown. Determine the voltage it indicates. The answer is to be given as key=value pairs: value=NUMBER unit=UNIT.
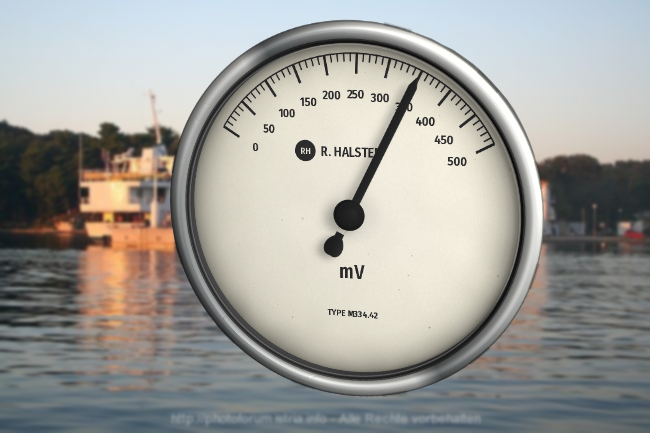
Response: value=350 unit=mV
